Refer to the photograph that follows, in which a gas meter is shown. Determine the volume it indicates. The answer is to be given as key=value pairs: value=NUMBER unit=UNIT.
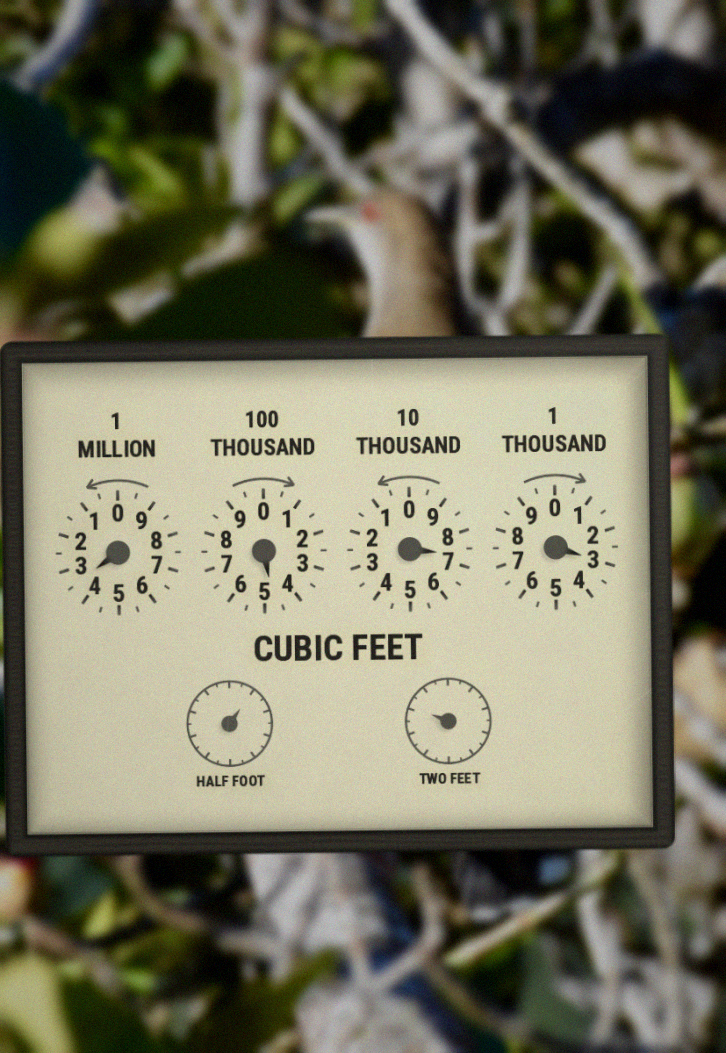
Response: value=347300 unit=ft³
